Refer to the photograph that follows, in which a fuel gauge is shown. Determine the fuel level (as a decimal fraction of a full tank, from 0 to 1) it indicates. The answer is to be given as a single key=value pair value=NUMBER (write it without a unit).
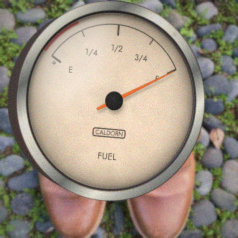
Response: value=1
